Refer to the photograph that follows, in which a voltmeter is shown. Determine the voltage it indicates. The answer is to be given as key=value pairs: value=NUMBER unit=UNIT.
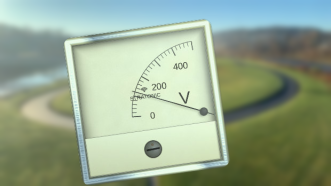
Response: value=120 unit=V
